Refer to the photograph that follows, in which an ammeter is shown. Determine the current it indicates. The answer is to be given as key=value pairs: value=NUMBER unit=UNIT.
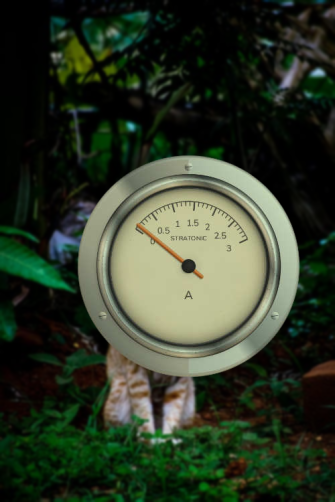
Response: value=0.1 unit=A
